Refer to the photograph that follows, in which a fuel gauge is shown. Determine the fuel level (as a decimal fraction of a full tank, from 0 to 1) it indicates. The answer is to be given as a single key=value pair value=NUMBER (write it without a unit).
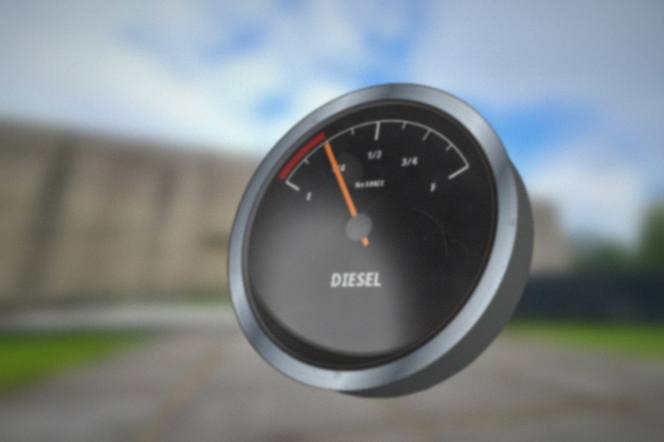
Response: value=0.25
